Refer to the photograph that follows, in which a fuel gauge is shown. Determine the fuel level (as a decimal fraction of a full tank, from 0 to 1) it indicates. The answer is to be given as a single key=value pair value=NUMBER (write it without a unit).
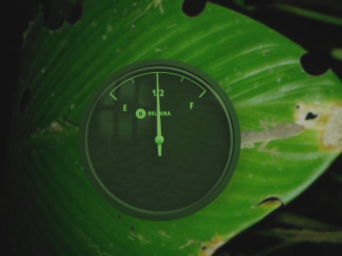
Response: value=0.5
